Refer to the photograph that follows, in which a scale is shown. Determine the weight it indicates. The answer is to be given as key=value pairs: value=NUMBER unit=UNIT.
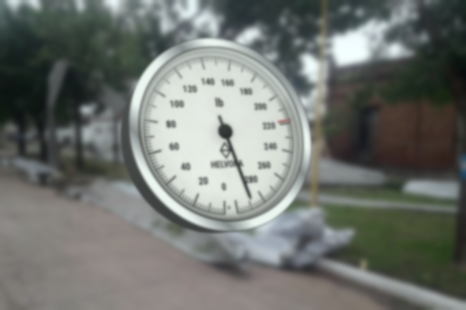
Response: value=290 unit=lb
